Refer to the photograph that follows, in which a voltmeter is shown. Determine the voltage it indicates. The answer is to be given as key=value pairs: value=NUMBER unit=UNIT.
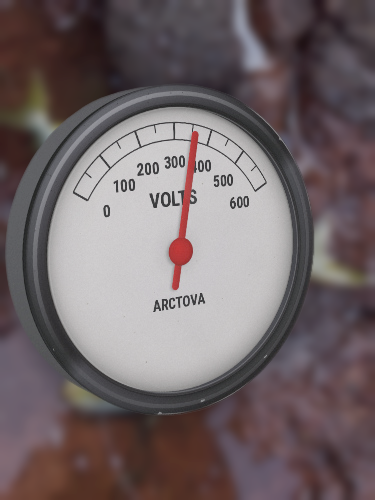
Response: value=350 unit=V
